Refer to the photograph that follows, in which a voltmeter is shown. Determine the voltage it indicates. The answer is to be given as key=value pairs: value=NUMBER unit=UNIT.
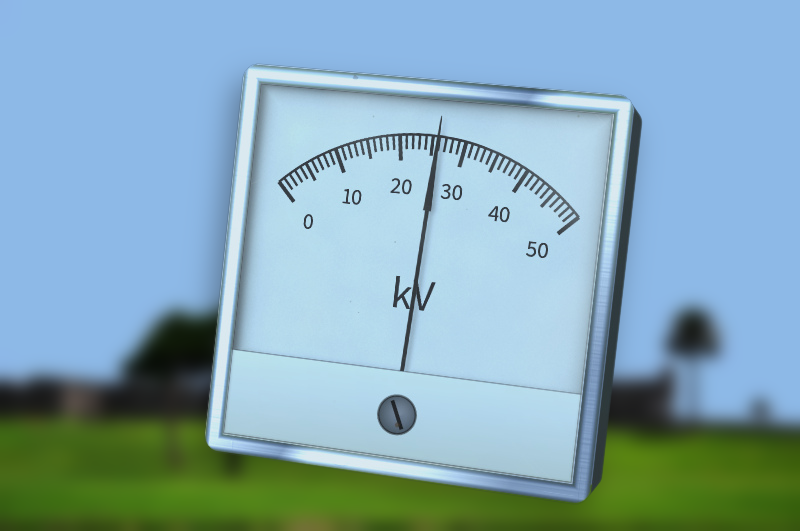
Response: value=26 unit=kV
